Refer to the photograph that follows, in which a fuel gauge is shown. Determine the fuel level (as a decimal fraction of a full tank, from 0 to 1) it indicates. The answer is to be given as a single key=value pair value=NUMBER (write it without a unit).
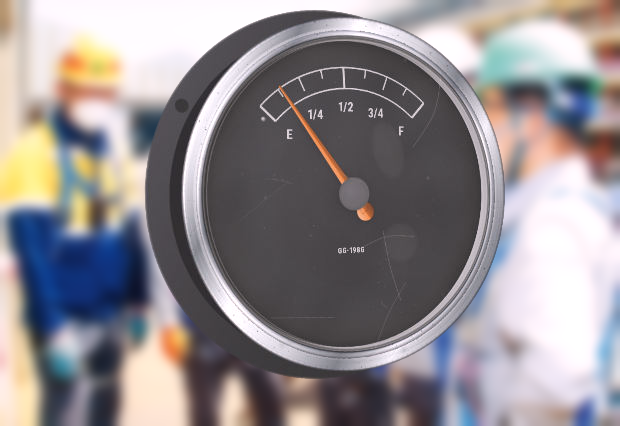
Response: value=0.125
